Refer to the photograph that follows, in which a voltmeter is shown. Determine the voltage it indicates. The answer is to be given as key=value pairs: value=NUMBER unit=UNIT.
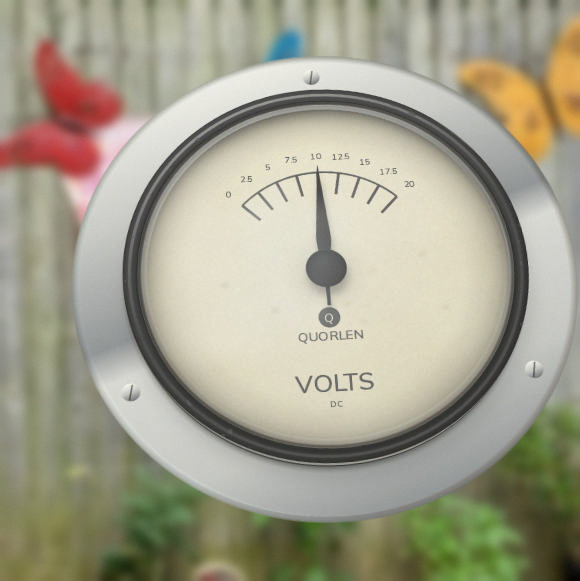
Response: value=10 unit=V
